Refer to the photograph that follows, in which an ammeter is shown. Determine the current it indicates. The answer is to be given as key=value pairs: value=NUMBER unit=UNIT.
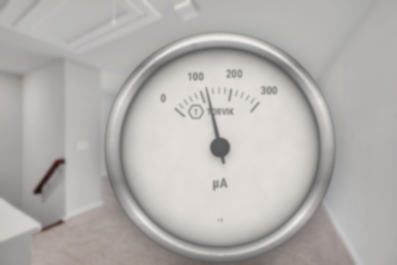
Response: value=120 unit=µA
